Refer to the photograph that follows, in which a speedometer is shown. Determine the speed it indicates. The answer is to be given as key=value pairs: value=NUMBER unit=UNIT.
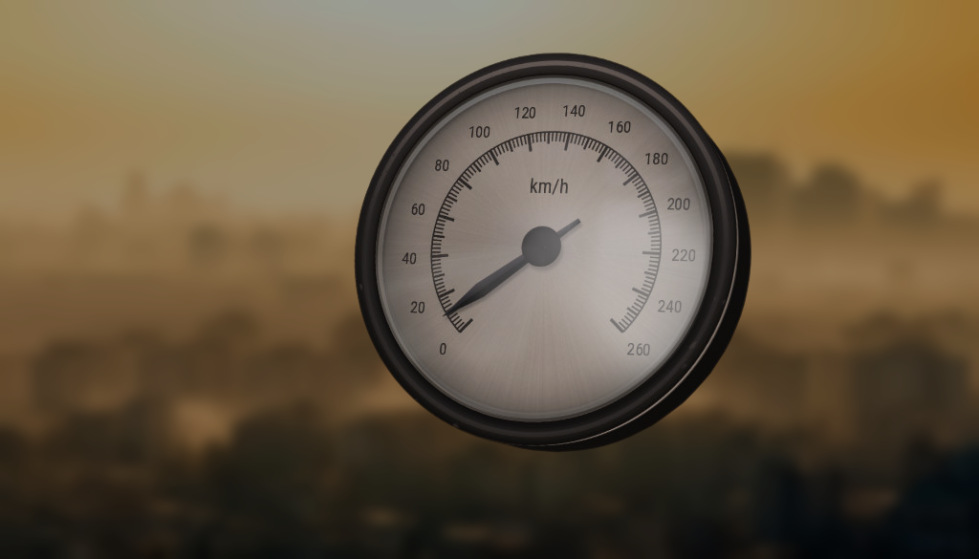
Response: value=10 unit=km/h
